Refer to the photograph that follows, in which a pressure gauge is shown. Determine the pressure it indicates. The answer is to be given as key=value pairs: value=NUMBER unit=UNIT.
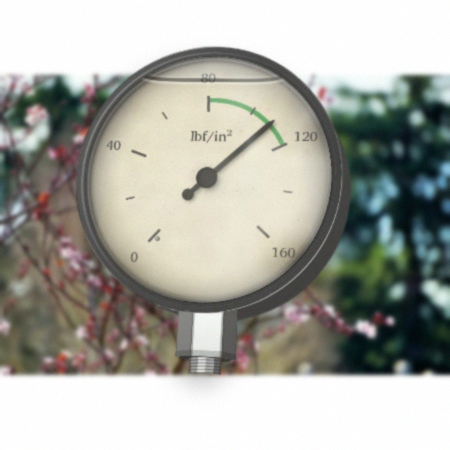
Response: value=110 unit=psi
